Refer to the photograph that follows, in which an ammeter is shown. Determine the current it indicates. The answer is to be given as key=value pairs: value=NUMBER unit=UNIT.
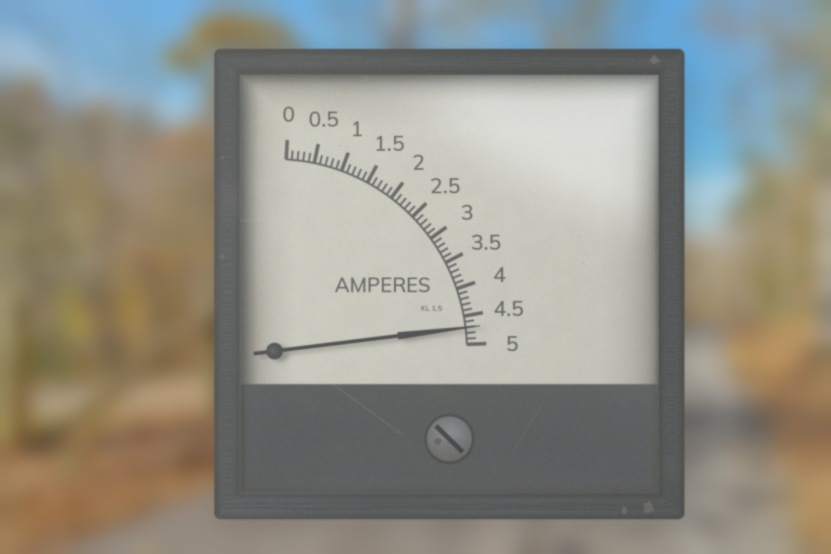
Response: value=4.7 unit=A
